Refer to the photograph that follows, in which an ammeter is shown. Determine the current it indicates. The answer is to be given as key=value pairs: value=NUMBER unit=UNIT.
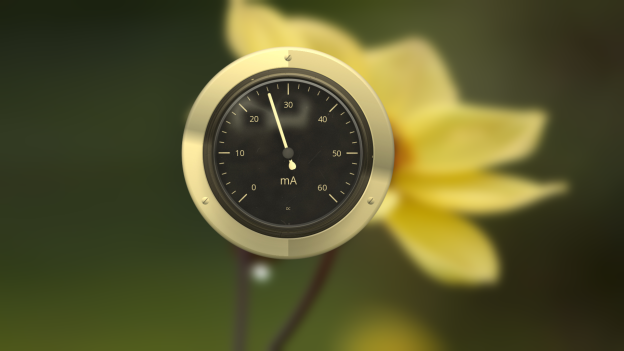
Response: value=26 unit=mA
